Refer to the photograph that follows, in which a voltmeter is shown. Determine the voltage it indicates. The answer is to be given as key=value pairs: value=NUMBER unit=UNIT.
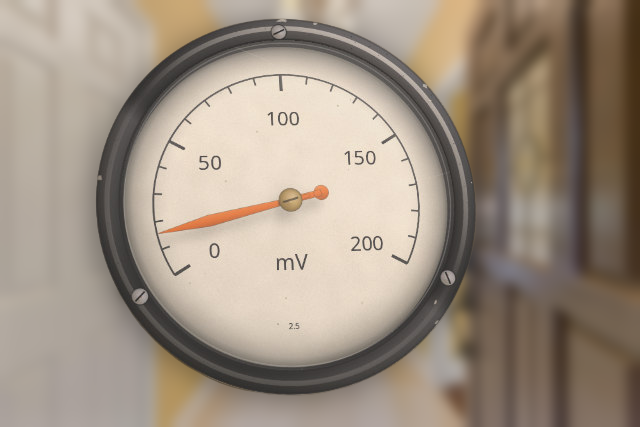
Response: value=15 unit=mV
